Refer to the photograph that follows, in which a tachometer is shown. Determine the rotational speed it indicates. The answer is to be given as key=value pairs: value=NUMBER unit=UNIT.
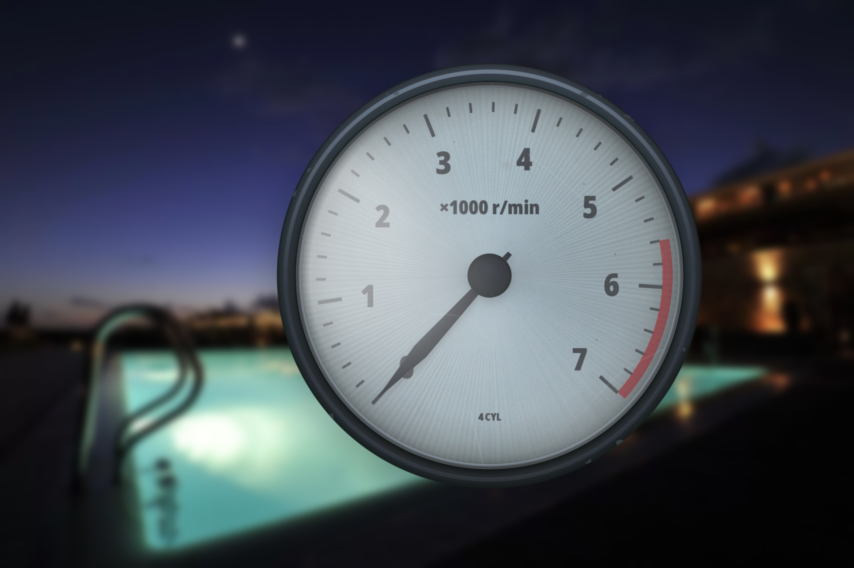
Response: value=0 unit=rpm
